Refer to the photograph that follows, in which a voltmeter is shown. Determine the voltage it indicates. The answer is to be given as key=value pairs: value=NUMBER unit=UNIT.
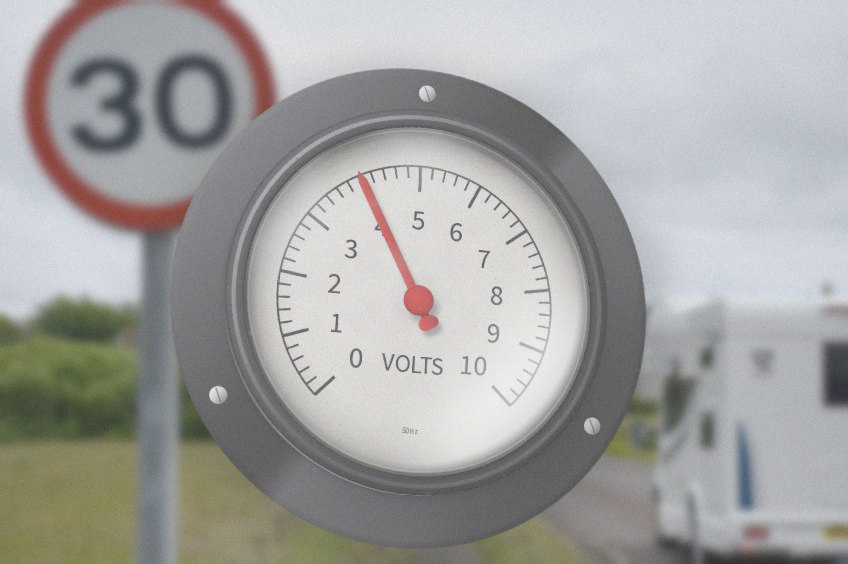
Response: value=4 unit=V
